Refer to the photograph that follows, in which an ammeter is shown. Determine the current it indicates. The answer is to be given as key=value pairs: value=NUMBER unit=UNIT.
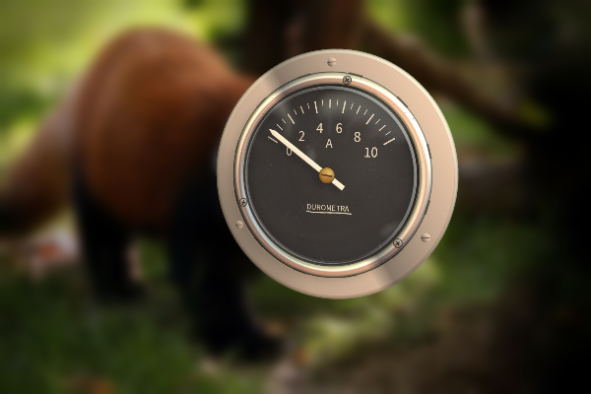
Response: value=0.5 unit=A
